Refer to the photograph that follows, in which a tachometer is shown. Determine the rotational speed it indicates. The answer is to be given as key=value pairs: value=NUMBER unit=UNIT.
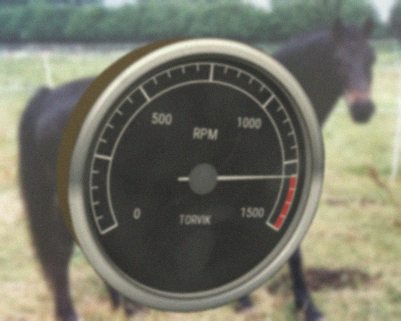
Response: value=1300 unit=rpm
